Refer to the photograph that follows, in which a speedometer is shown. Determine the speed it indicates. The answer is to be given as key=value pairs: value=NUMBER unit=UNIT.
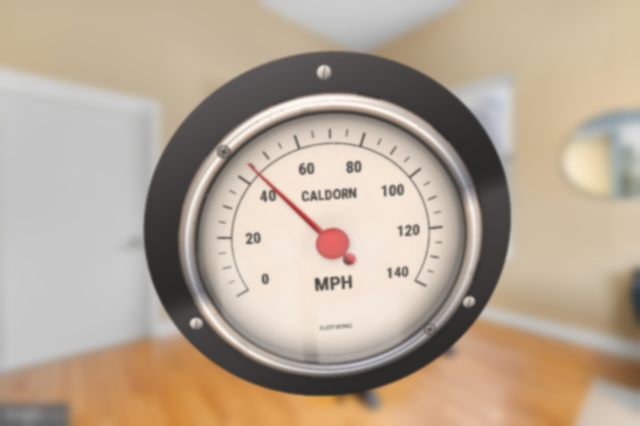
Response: value=45 unit=mph
